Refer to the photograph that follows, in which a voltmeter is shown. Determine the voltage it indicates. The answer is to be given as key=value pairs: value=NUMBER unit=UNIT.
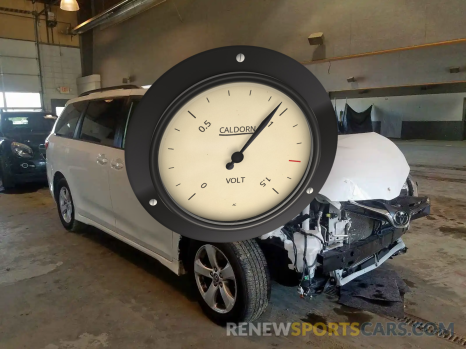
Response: value=0.95 unit=V
